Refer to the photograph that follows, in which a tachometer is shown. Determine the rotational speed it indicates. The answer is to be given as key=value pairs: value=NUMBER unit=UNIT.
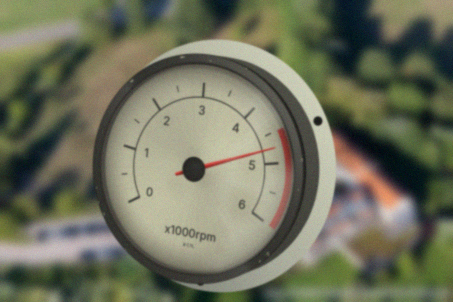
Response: value=4750 unit=rpm
